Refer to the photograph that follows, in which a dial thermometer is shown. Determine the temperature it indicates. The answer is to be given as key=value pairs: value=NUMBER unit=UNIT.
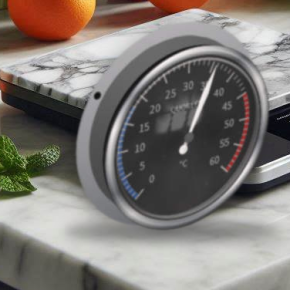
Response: value=35 unit=°C
